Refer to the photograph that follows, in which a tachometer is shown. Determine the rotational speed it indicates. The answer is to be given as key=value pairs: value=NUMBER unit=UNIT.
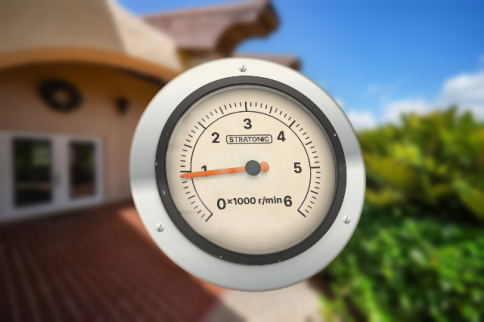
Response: value=900 unit=rpm
